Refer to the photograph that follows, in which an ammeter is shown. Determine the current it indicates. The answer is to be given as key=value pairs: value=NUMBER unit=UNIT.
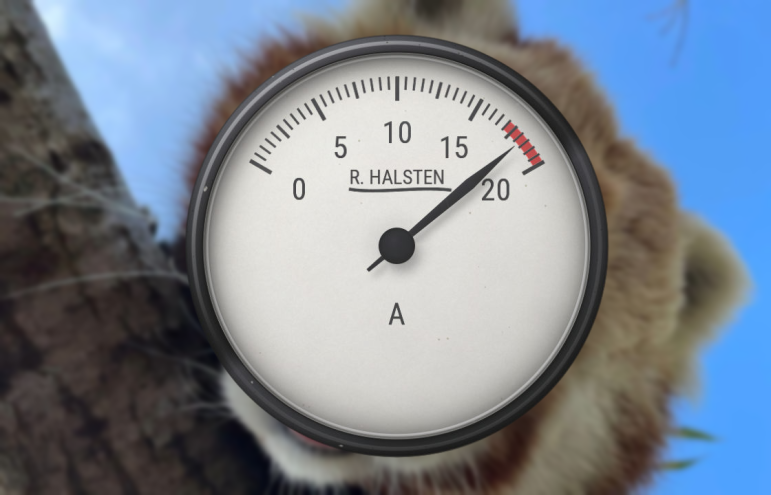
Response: value=18.25 unit=A
